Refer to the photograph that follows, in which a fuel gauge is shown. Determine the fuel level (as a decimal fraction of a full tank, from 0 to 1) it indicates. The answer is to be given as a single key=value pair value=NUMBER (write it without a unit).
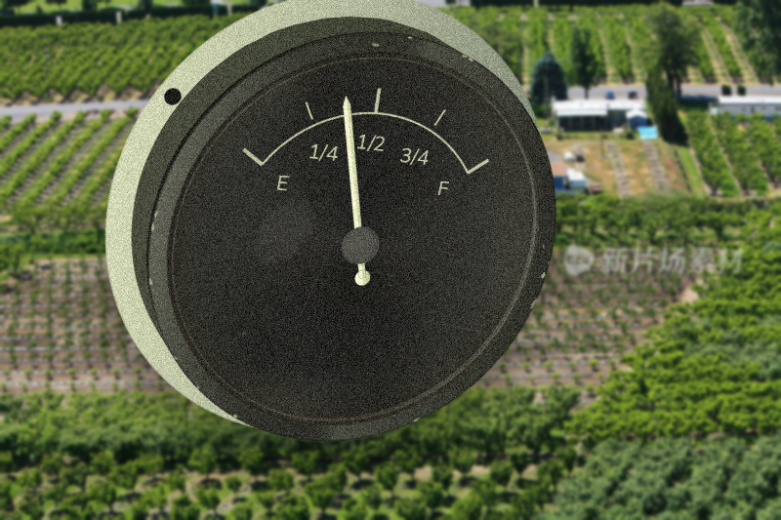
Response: value=0.375
